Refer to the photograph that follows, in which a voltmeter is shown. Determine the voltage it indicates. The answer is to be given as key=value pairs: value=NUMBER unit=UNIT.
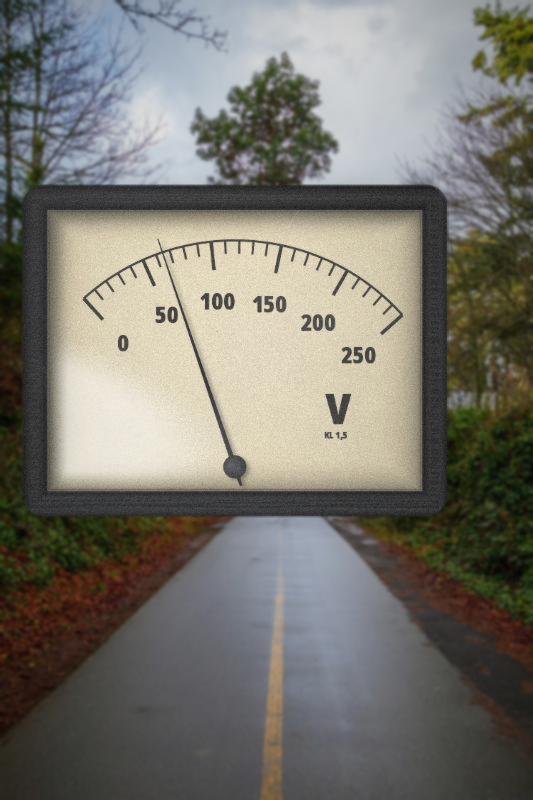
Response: value=65 unit=V
